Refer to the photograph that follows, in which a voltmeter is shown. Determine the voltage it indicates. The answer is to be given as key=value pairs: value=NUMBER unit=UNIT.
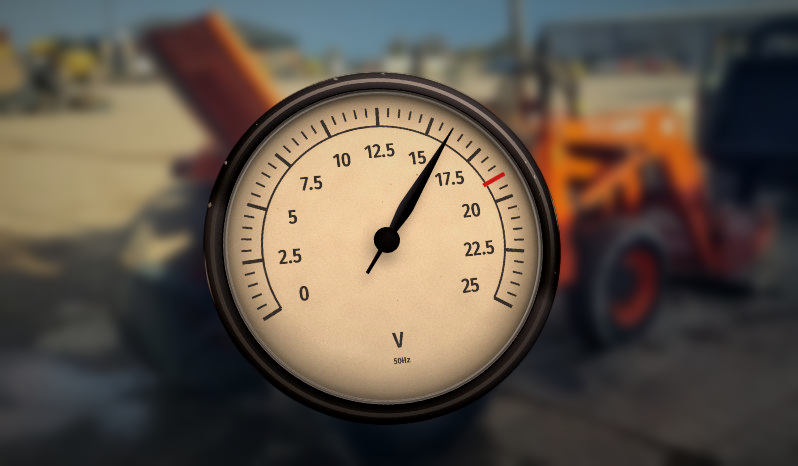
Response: value=16 unit=V
